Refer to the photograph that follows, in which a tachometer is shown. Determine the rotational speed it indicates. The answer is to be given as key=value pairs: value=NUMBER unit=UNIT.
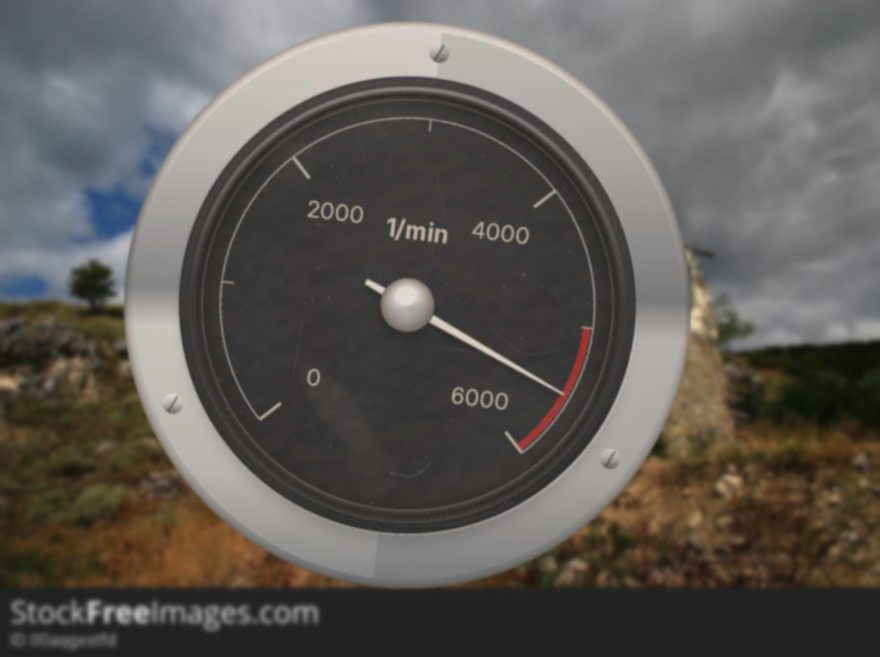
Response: value=5500 unit=rpm
